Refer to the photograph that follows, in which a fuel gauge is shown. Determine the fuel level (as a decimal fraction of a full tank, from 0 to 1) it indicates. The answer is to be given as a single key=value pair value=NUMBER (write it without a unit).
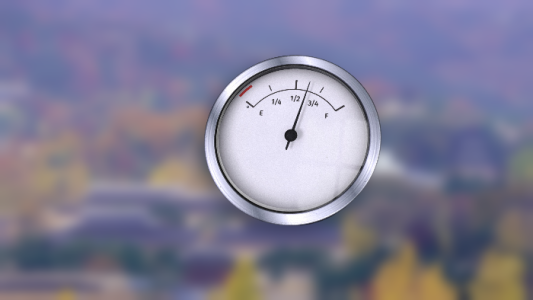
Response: value=0.625
